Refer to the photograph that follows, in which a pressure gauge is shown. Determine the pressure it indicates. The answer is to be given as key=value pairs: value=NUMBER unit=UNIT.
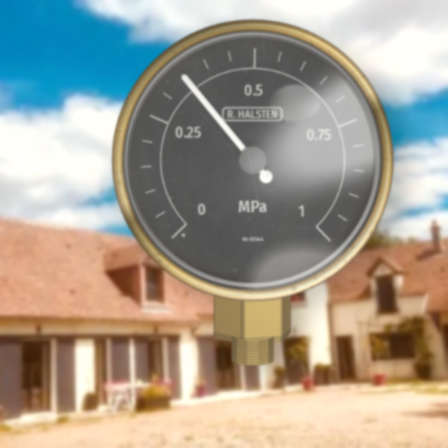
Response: value=0.35 unit=MPa
